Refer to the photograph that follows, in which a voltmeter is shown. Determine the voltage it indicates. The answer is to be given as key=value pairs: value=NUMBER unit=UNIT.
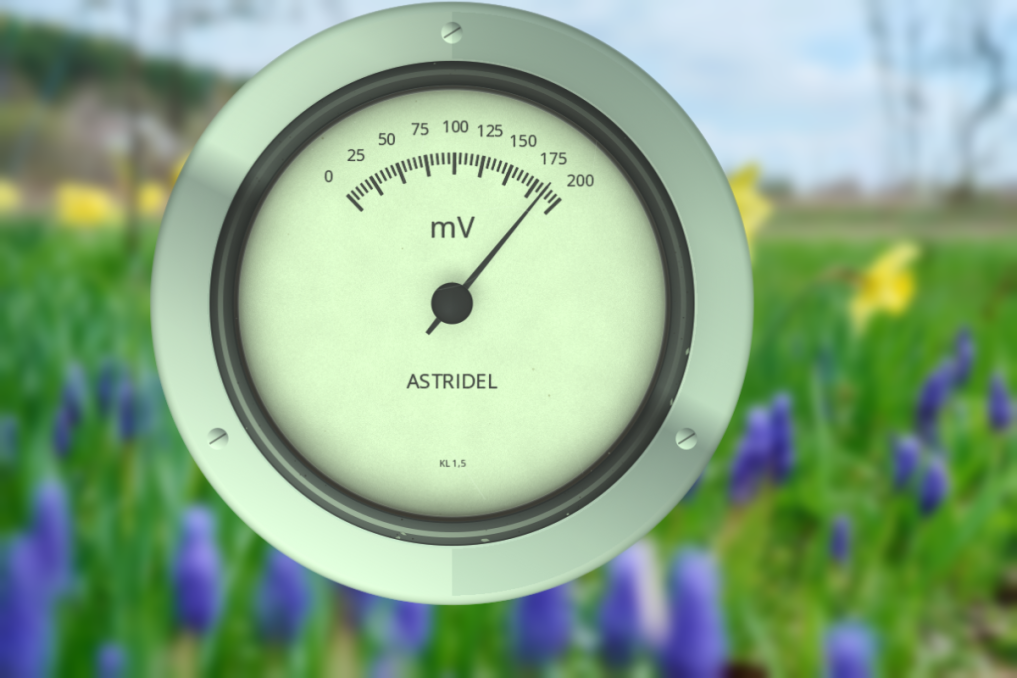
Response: value=185 unit=mV
